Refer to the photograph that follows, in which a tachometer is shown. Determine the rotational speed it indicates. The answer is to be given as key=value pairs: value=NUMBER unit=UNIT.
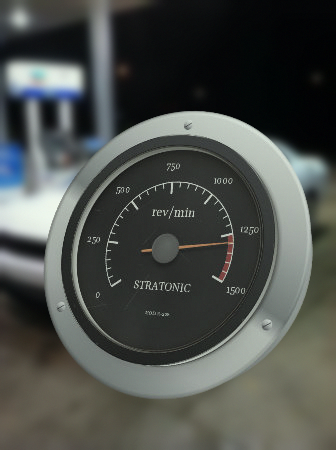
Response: value=1300 unit=rpm
